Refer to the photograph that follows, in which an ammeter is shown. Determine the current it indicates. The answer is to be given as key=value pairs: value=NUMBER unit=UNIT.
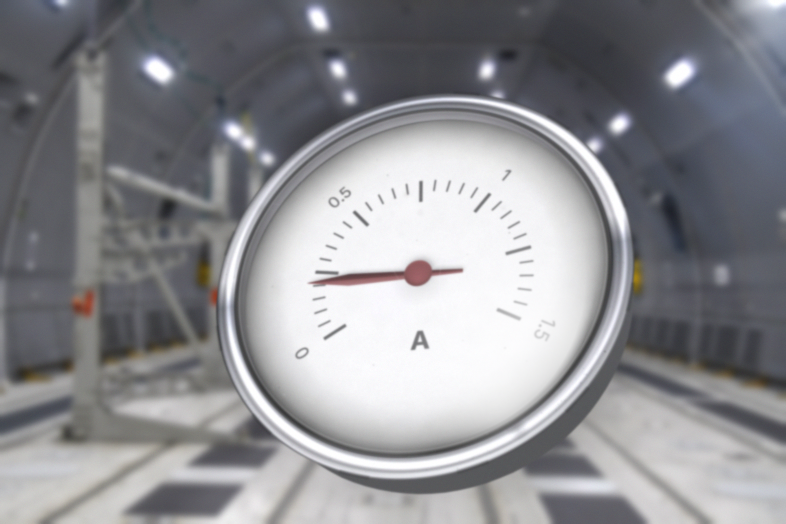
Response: value=0.2 unit=A
